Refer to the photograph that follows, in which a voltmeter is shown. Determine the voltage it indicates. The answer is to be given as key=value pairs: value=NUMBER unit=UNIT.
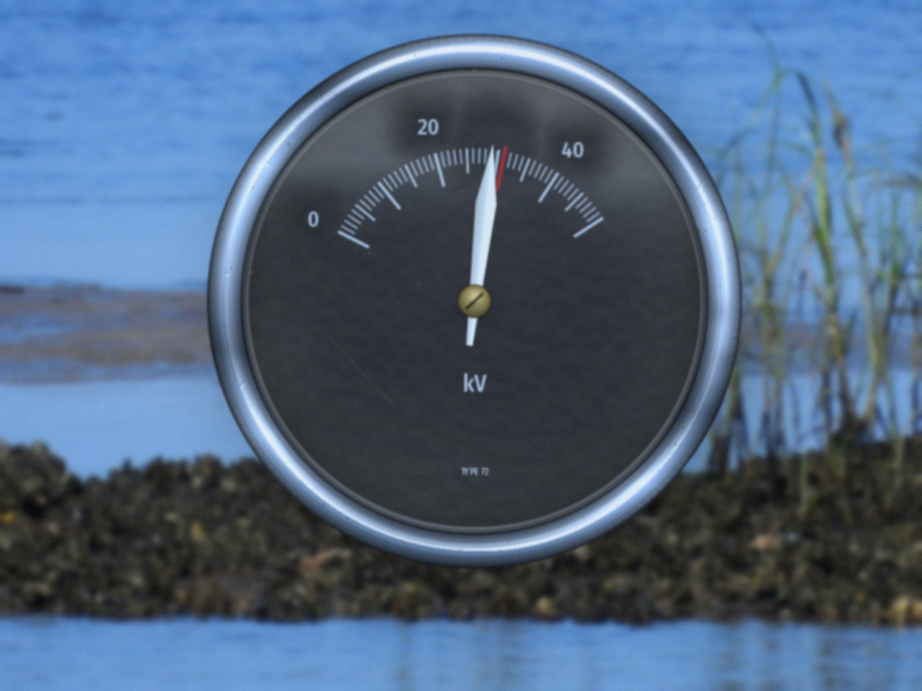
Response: value=29 unit=kV
